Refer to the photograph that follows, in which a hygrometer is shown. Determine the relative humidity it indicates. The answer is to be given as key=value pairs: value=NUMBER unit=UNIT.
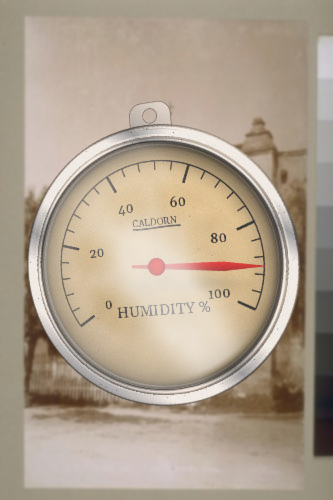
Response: value=90 unit=%
